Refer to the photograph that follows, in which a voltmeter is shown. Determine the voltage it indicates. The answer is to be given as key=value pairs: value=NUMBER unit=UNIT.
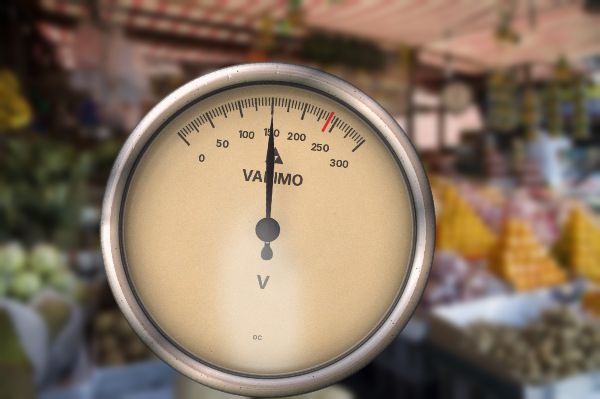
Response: value=150 unit=V
